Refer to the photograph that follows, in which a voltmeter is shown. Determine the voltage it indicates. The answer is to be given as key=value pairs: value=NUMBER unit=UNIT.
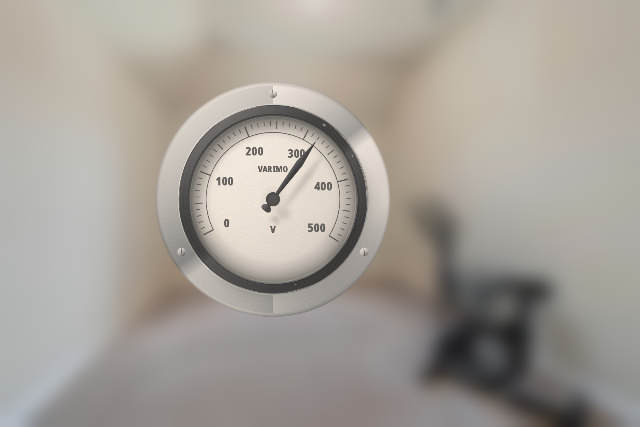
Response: value=320 unit=V
